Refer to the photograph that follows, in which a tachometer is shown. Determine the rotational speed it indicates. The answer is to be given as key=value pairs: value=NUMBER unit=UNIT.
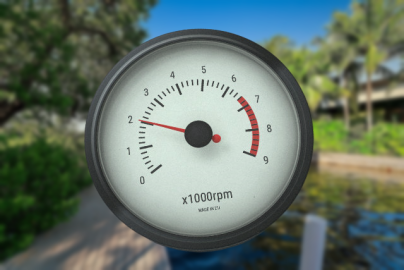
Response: value=2000 unit=rpm
